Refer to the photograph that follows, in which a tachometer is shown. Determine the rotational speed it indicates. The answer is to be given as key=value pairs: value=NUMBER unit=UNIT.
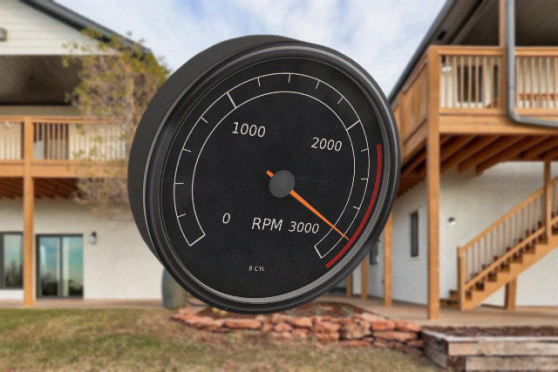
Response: value=2800 unit=rpm
